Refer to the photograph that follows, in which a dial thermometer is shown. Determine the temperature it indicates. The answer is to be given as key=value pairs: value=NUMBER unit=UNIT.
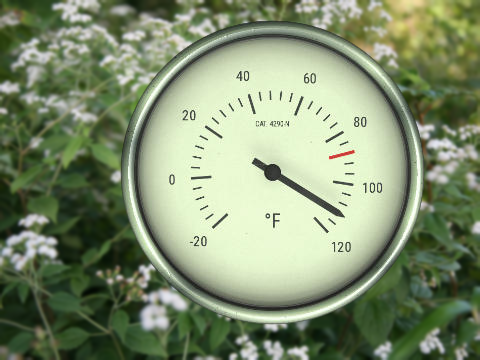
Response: value=112 unit=°F
